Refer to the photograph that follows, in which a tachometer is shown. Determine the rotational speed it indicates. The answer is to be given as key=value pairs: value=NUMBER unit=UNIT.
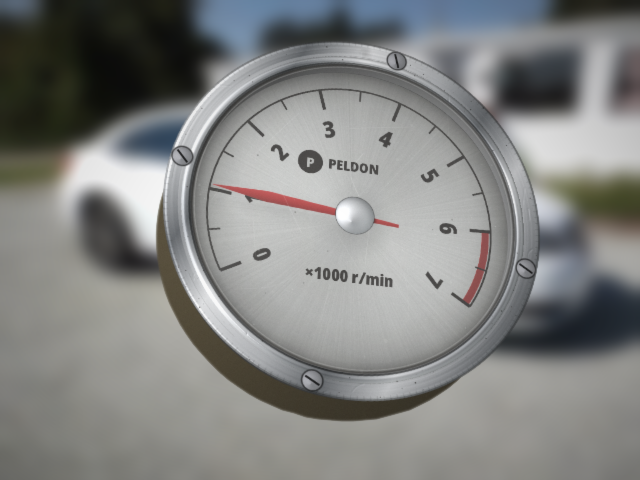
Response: value=1000 unit=rpm
